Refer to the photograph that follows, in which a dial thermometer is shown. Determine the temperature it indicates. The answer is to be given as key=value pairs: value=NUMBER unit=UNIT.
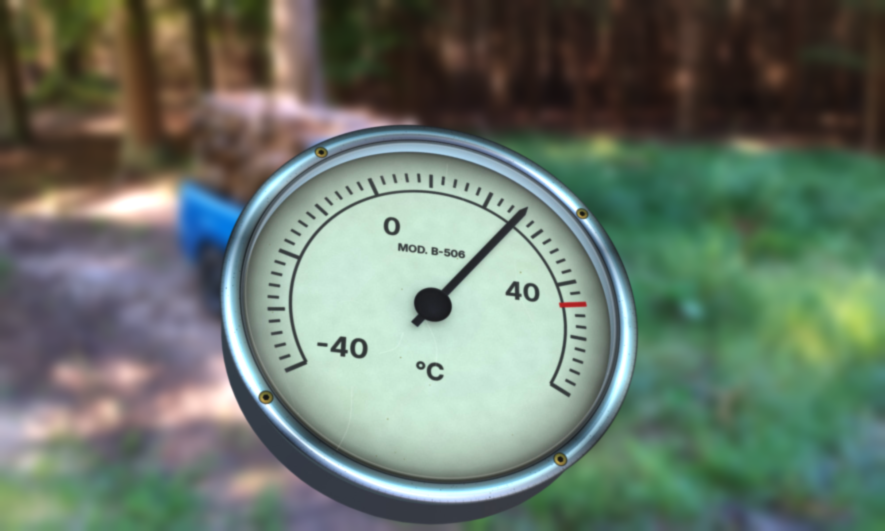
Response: value=26 unit=°C
